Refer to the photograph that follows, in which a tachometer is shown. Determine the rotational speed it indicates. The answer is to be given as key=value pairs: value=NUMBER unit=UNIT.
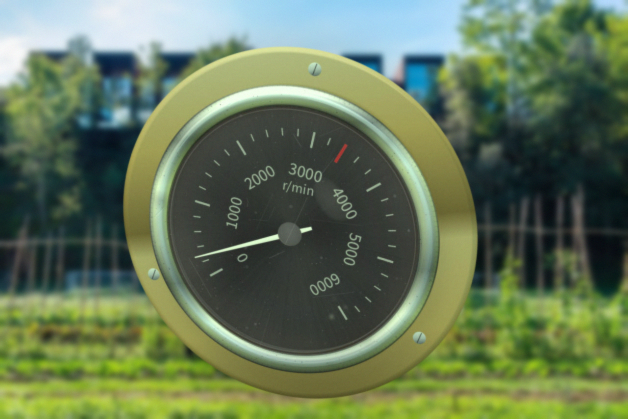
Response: value=300 unit=rpm
